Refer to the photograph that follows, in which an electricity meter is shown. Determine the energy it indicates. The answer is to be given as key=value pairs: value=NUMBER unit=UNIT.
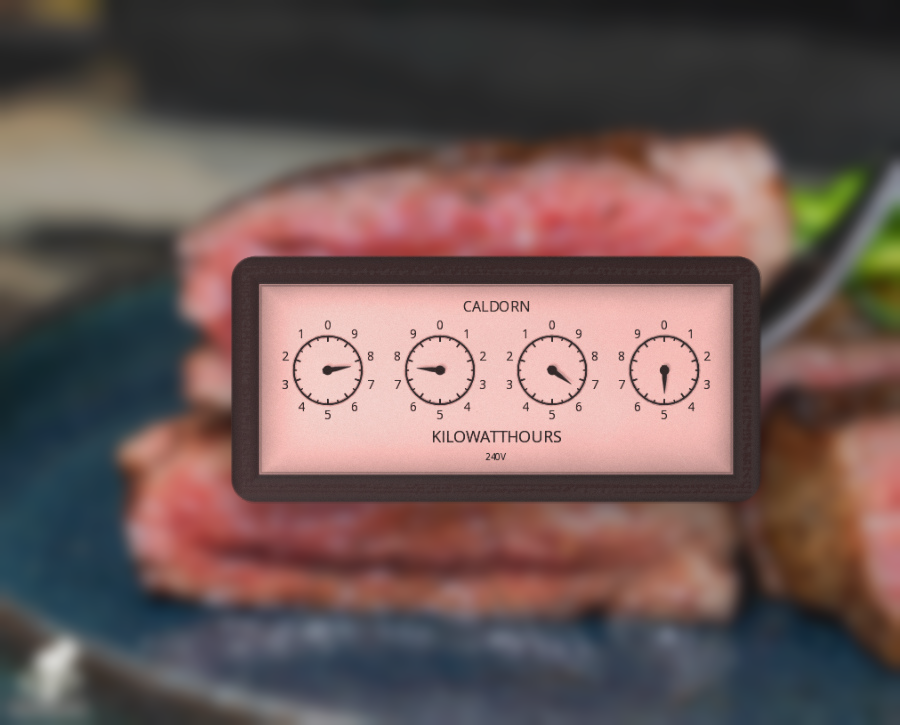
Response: value=7765 unit=kWh
